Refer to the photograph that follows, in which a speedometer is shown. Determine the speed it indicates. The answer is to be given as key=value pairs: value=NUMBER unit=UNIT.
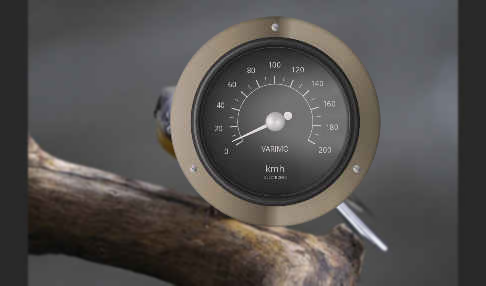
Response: value=5 unit=km/h
